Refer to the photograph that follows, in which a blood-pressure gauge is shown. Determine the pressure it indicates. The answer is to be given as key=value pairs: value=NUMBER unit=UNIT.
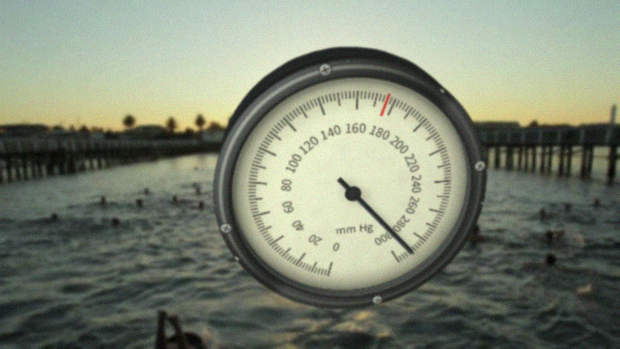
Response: value=290 unit=mmHg
